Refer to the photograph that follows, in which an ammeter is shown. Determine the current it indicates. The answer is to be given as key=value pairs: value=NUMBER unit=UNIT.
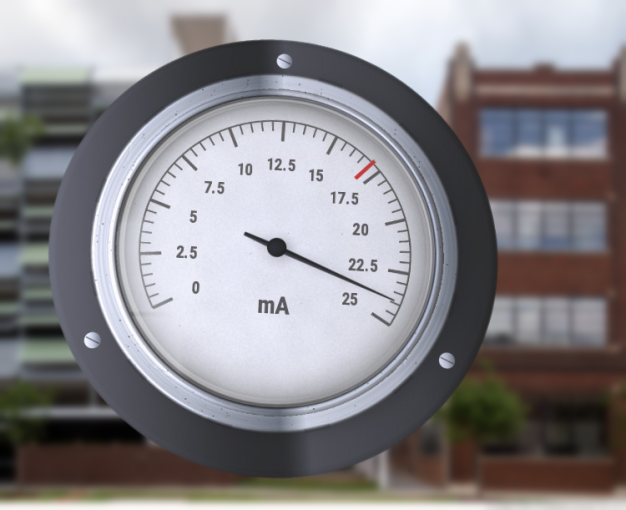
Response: value=24 unit=mA
